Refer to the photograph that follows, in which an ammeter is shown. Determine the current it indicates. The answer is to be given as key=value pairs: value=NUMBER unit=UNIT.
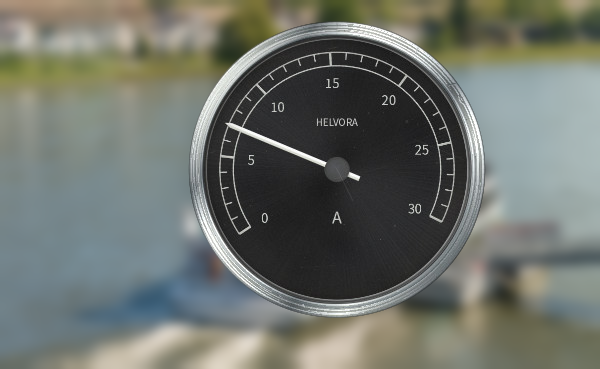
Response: value=7 unit=A
